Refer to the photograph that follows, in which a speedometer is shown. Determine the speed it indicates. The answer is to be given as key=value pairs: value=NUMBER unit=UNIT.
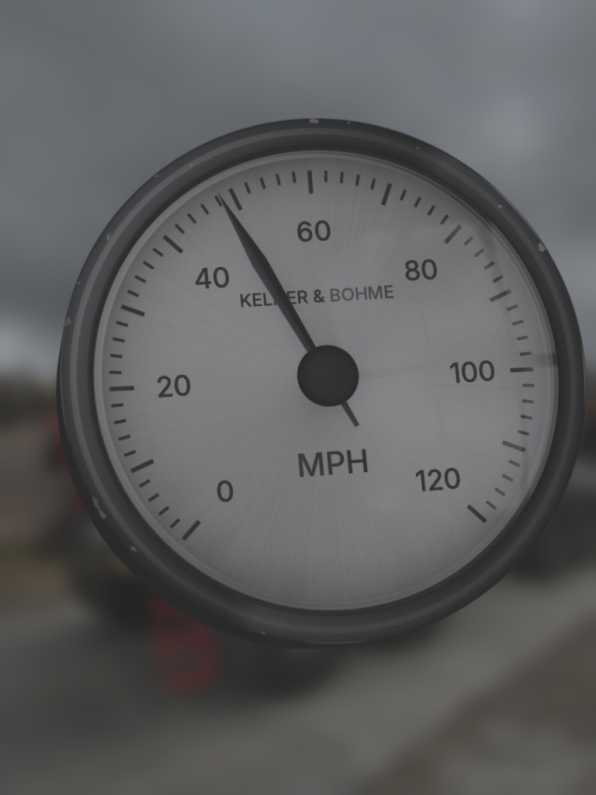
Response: value=48 unit=mph
